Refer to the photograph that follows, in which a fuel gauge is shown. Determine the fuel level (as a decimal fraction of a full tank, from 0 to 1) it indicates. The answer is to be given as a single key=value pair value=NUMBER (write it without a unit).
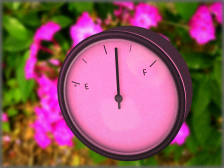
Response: value=0.625
